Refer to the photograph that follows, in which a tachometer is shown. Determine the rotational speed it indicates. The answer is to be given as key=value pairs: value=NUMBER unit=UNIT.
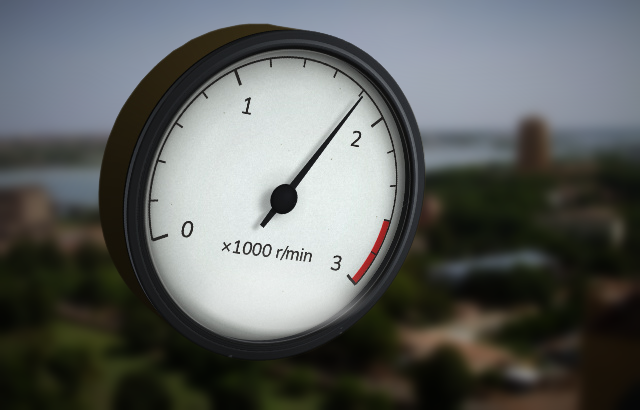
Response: value=1800 unit=rpm
